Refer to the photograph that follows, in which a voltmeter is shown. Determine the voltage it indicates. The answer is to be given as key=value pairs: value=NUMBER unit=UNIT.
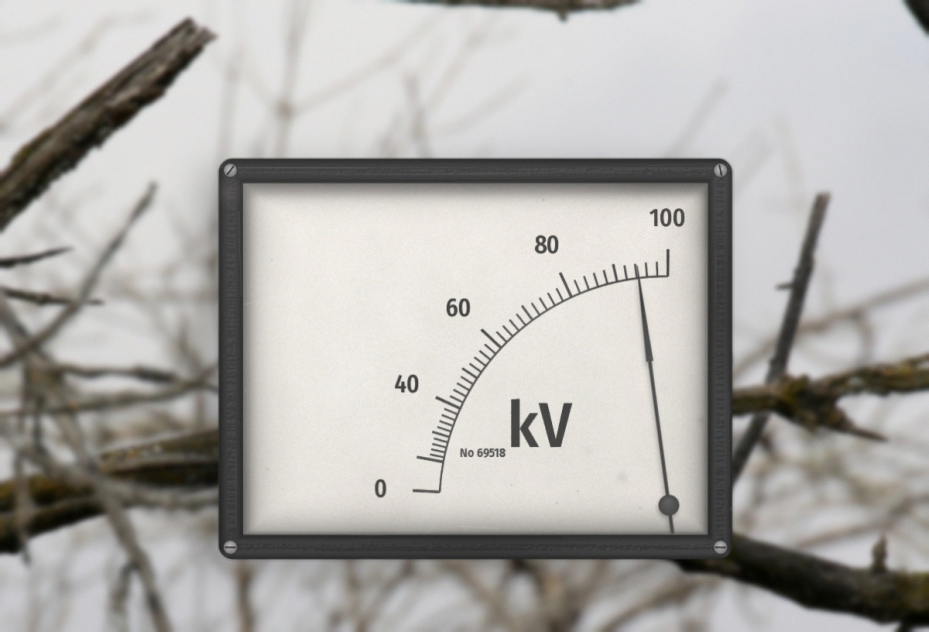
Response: value=94 unit=kV
